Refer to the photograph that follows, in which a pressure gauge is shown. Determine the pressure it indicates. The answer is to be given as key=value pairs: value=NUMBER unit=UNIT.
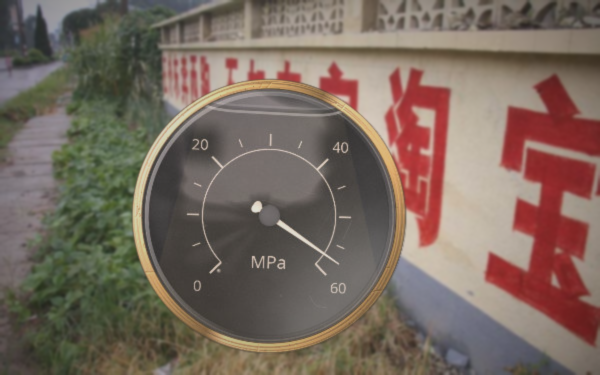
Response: value=57.5 unit=MPa
